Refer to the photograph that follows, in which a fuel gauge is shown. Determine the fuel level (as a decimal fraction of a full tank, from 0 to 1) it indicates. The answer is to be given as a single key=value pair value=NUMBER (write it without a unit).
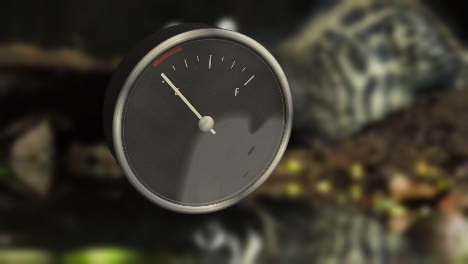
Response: value=0
